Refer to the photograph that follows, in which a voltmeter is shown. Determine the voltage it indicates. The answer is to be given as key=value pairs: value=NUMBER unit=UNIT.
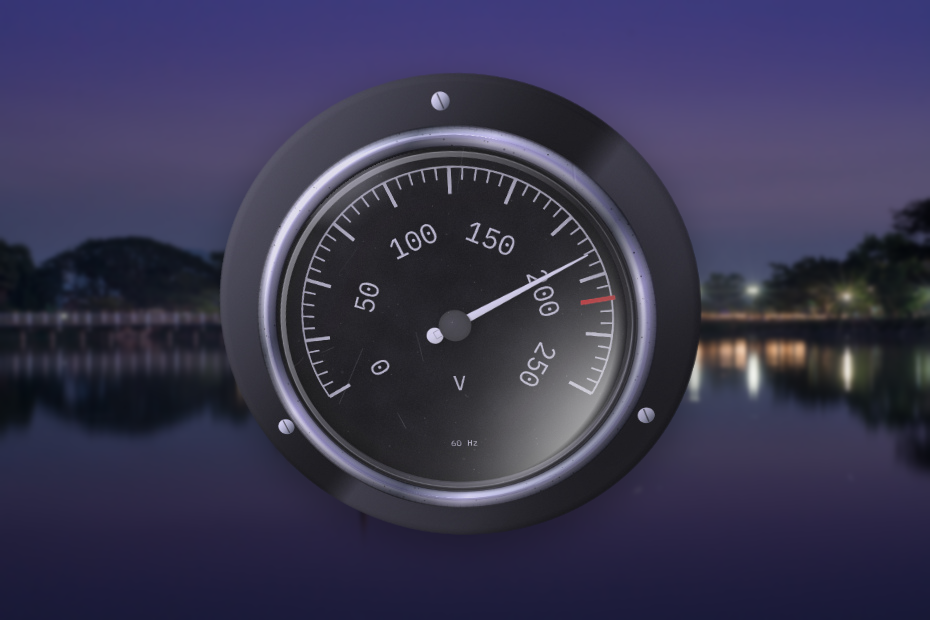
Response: value=190 unit=V
